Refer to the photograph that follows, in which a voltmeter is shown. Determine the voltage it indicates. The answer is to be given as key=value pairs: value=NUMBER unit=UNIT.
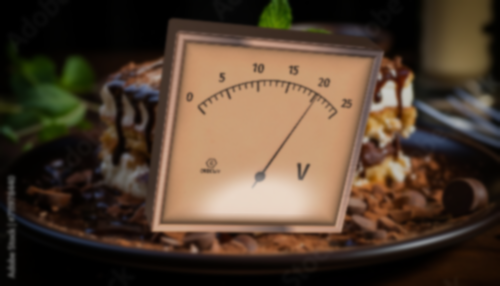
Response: value=20 unit=V
